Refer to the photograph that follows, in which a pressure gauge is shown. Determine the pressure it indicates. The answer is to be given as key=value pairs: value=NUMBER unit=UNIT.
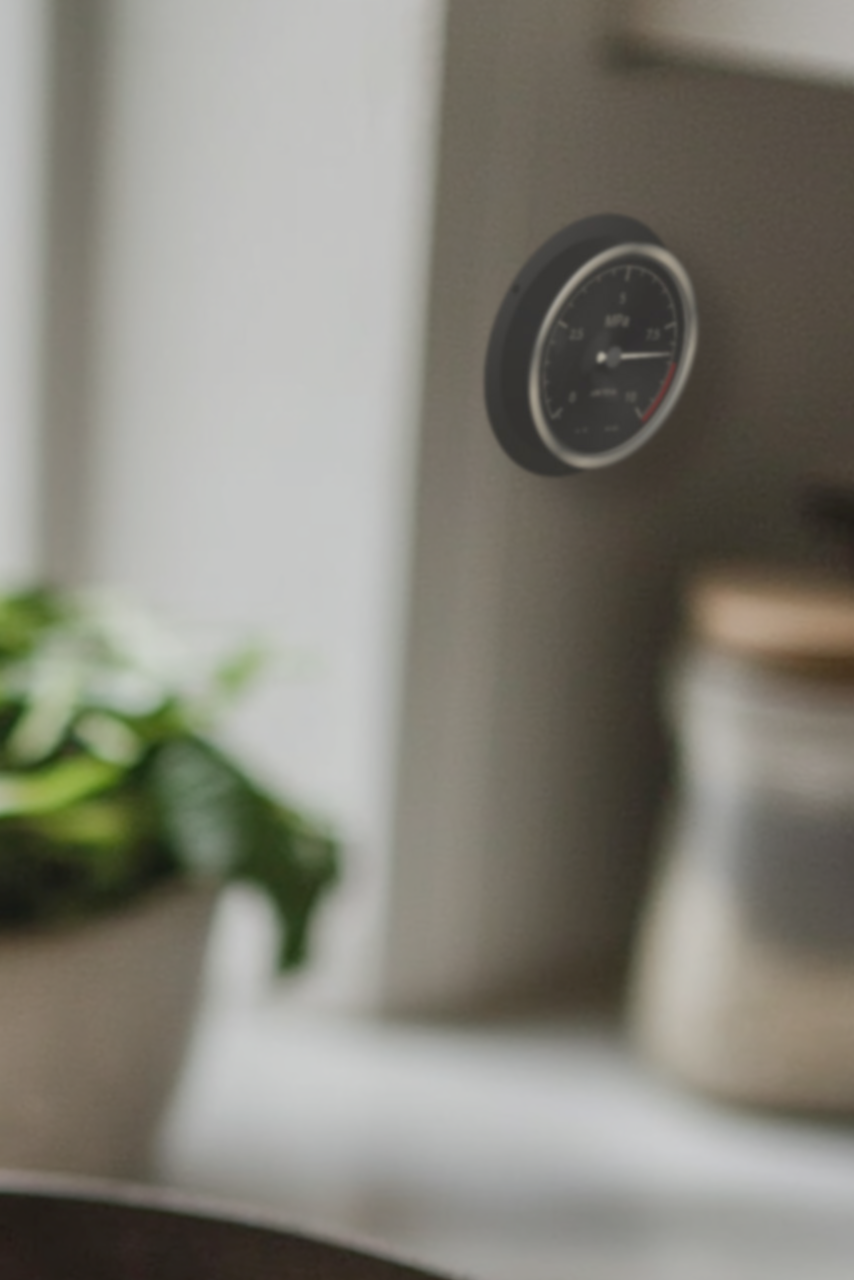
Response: value=8.25 unit=MPa
